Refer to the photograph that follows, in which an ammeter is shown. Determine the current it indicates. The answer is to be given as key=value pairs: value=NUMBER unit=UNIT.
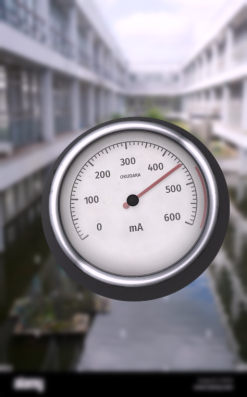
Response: value=450 unit=mA
